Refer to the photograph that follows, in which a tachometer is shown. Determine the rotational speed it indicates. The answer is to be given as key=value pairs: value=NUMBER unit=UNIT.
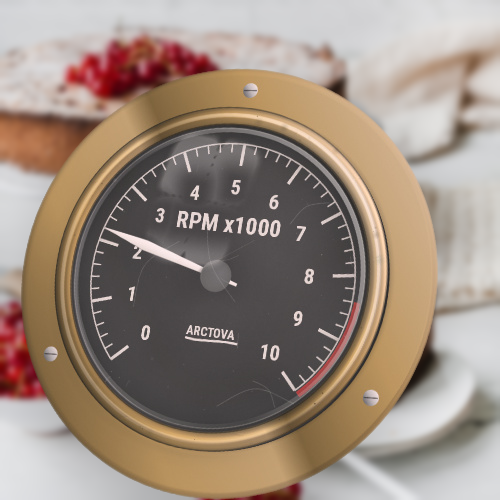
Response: value=2200 unit=rpm
